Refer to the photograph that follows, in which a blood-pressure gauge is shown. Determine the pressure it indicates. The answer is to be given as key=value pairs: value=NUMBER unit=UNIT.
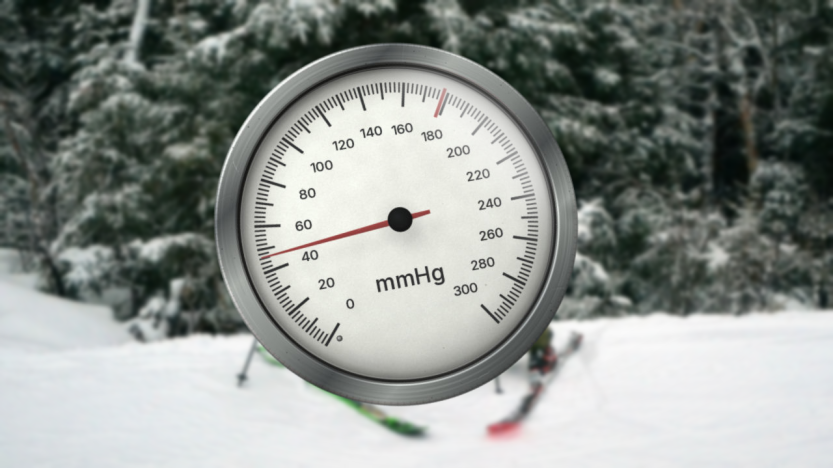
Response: value=46 unit=mmHg
